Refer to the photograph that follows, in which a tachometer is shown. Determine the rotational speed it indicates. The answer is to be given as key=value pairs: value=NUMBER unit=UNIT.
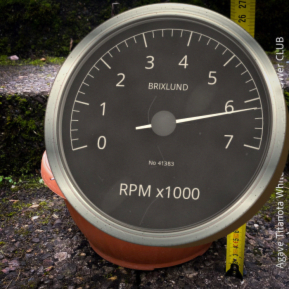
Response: value=6200 unit=rpm
